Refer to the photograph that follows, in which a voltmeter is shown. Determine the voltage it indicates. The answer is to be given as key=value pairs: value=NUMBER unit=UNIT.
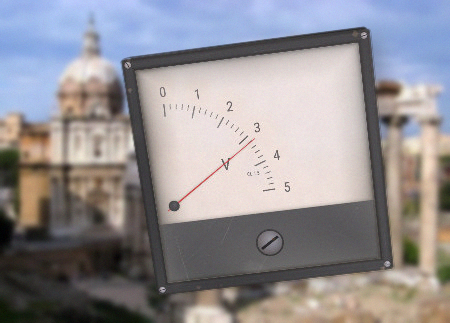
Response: value=3.2 unit=V
